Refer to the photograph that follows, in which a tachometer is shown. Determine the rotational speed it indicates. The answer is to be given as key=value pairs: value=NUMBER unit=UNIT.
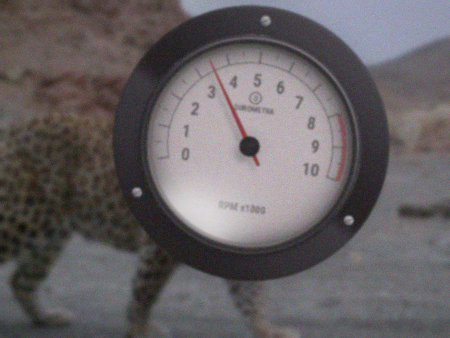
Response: value=3500 unit=rpm
